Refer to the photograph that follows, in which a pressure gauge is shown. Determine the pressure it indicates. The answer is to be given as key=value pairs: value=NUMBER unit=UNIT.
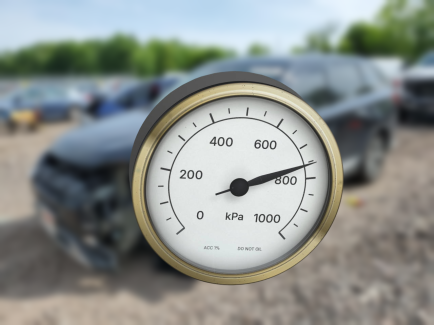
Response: value=750 unit=kPa
